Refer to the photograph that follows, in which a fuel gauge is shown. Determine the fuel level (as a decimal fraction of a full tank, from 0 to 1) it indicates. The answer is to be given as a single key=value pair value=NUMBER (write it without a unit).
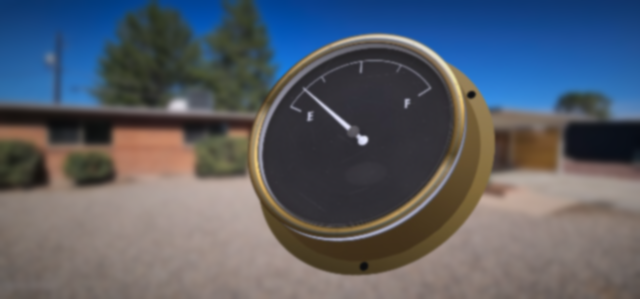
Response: value=0.125
